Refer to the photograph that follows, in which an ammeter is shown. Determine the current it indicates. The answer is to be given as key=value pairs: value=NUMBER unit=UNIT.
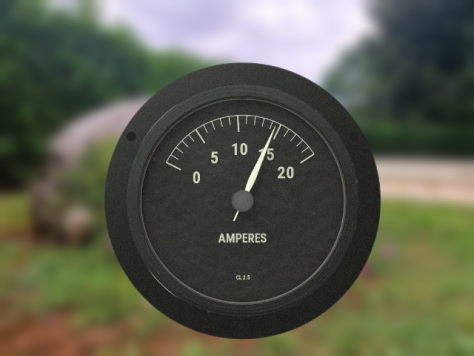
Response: value=14.5 unit=A
